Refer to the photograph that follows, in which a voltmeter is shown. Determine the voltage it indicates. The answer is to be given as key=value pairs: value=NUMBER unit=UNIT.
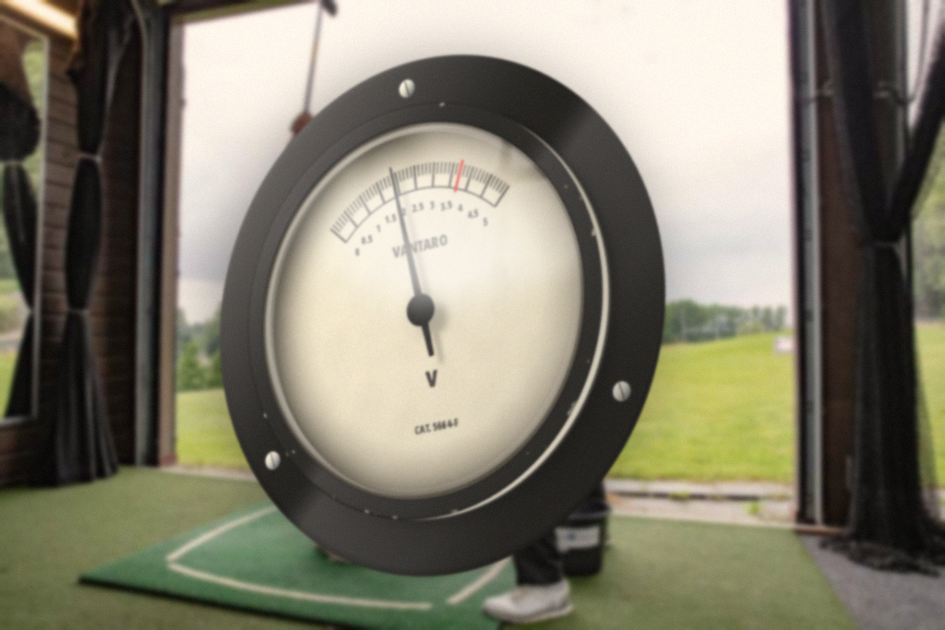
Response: value=2 unit=V
